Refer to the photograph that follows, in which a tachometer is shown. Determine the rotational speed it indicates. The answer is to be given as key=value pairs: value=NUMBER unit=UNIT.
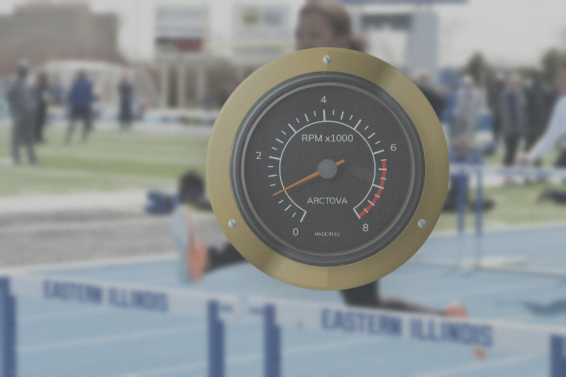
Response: value=1000 unit=rpm
